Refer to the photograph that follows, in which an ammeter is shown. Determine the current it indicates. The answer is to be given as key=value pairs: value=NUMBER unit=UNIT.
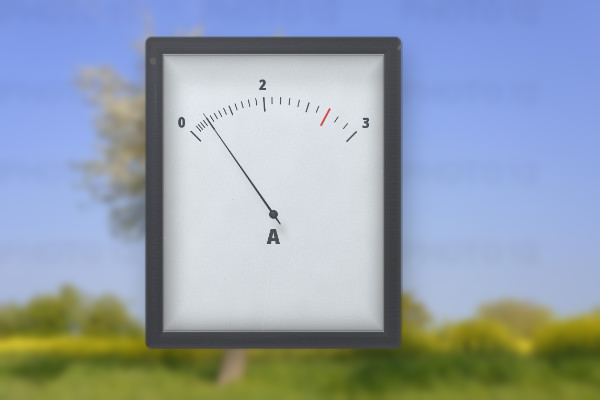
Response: value=1 unit=A
